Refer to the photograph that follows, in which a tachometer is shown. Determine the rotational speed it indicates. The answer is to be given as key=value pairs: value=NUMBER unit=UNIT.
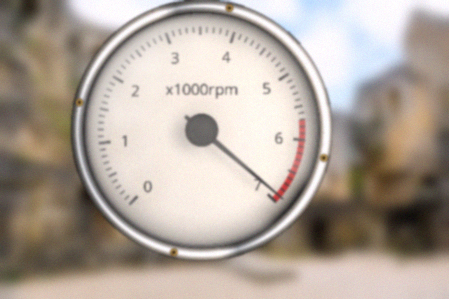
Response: value=6900 unit=rpm
